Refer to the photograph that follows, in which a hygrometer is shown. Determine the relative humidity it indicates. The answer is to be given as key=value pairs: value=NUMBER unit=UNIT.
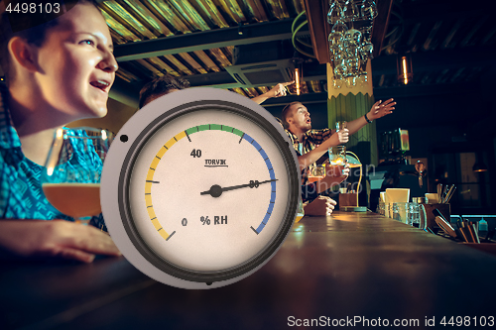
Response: value=80 unit=%
